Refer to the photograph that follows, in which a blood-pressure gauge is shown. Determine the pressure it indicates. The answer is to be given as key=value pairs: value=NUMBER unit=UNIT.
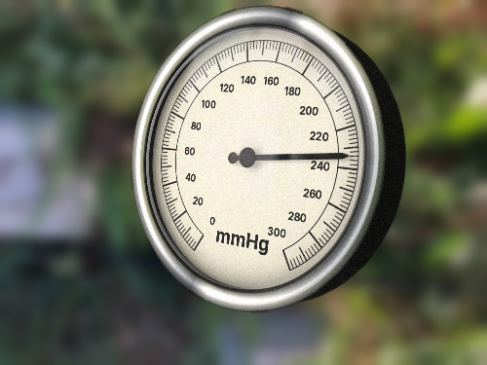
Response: value=234 unit=mmHg
